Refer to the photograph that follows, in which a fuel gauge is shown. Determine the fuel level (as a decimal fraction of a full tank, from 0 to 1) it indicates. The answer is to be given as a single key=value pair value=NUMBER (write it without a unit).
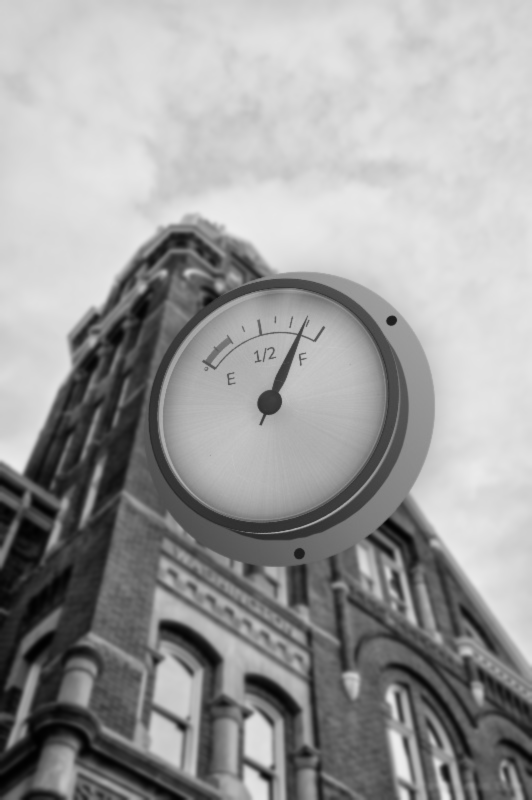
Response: value=0.875
